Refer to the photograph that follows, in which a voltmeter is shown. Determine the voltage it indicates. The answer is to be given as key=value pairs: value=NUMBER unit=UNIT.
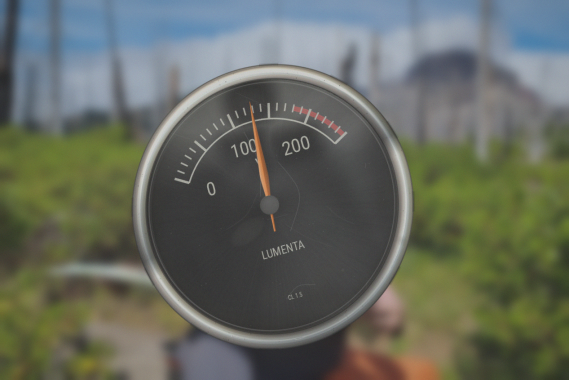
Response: value=130 unit=V
